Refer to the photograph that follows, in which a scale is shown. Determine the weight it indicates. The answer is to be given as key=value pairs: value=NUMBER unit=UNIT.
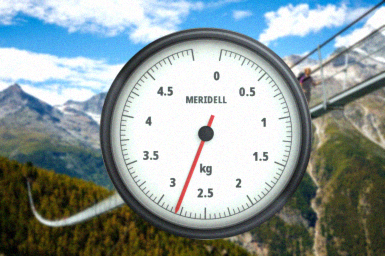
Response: value=2.8 unit=kg
